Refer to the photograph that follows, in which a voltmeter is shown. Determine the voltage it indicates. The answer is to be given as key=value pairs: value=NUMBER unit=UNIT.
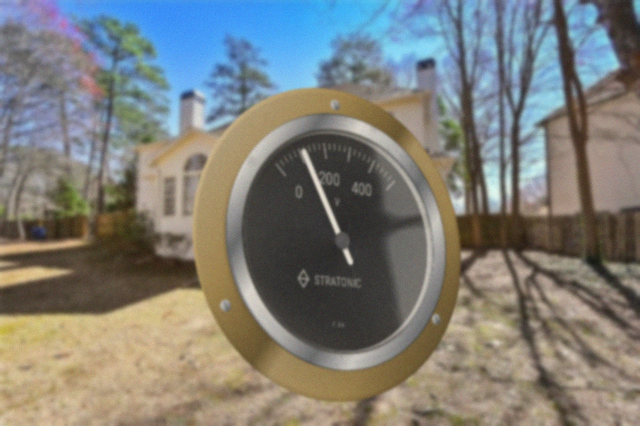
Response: value=100 unit=V
